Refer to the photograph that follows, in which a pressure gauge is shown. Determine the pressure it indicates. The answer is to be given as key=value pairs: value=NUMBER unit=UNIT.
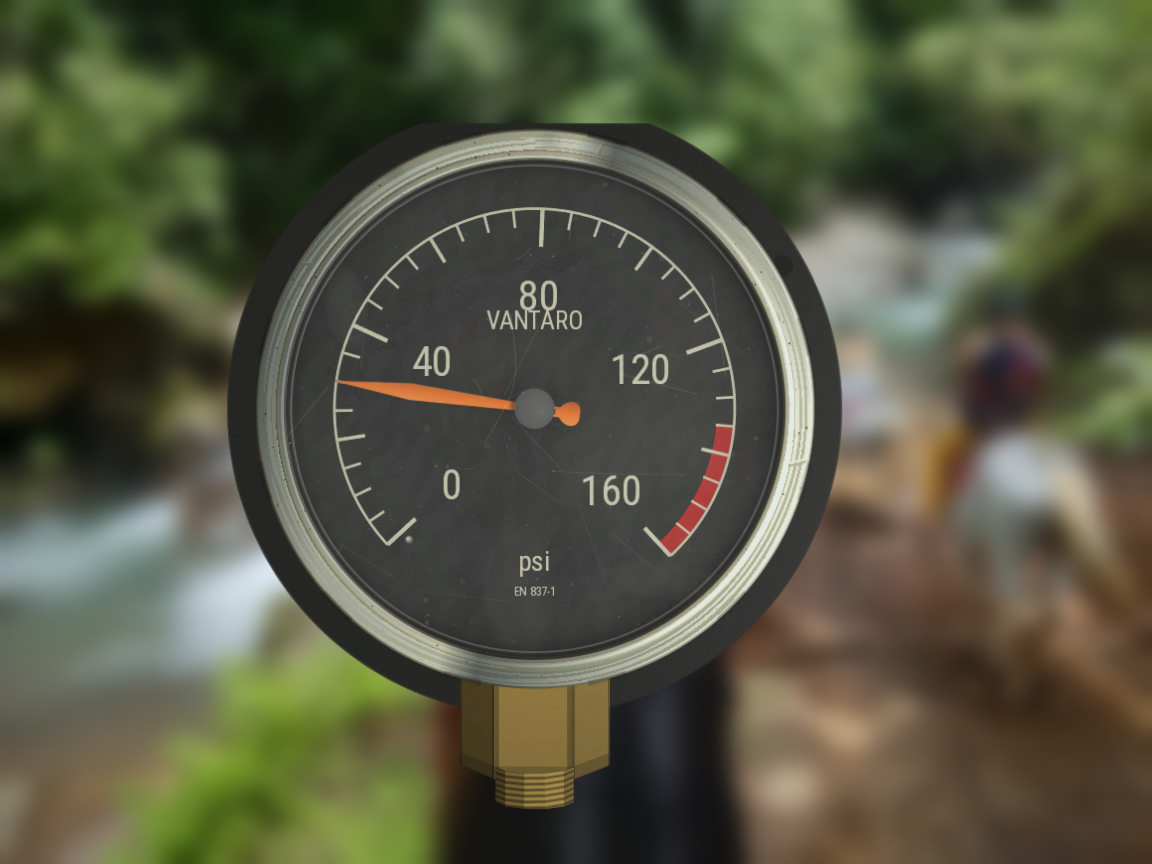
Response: value=30 unit=psi
